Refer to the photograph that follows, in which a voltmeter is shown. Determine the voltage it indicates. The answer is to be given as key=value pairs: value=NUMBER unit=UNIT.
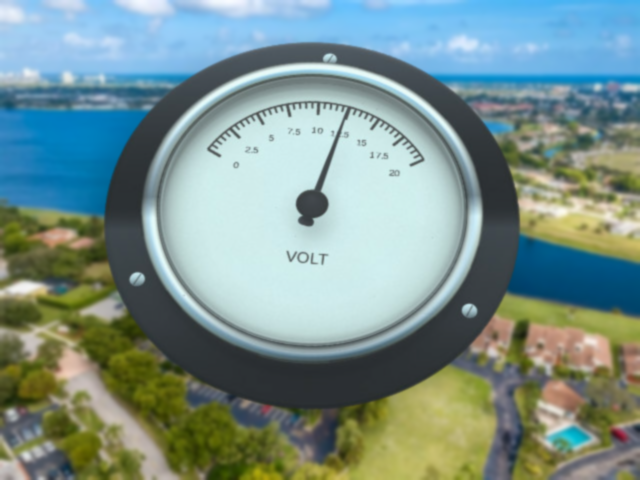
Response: value=12.5 unit=V
